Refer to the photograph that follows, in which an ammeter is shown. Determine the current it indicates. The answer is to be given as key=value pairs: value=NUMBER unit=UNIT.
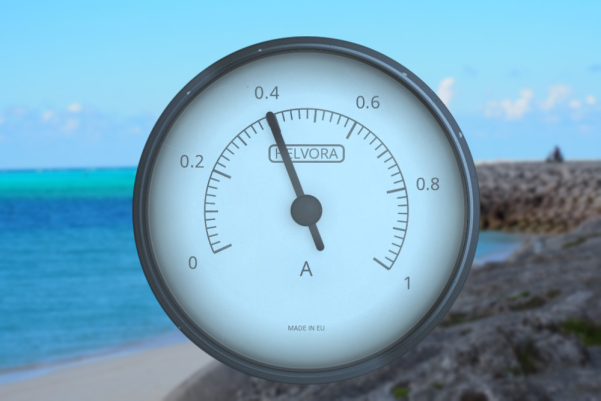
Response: value=0.39 unit=A
